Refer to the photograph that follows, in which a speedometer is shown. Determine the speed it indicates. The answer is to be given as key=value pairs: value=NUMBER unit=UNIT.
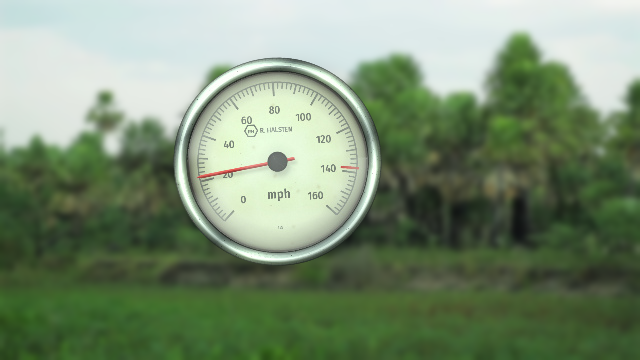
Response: value=22 unit=mph
